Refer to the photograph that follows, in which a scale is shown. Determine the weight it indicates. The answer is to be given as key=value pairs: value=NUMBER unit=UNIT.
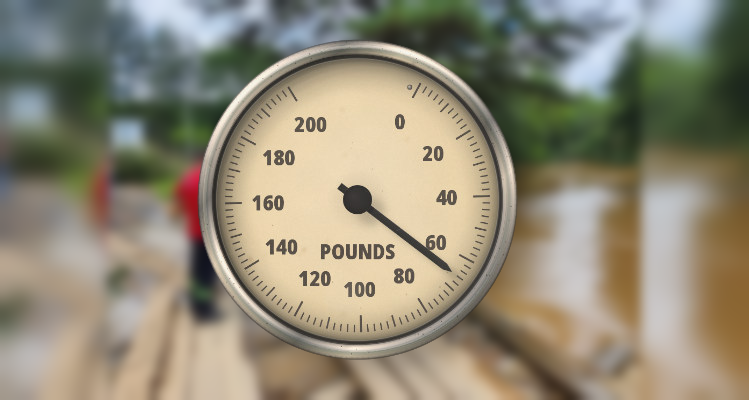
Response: value=66 unit=lb
